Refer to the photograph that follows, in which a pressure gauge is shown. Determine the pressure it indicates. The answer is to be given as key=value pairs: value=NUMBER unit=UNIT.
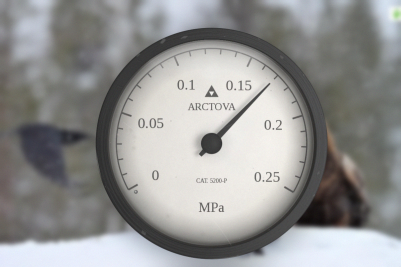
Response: value=0.17 unit=MPa
